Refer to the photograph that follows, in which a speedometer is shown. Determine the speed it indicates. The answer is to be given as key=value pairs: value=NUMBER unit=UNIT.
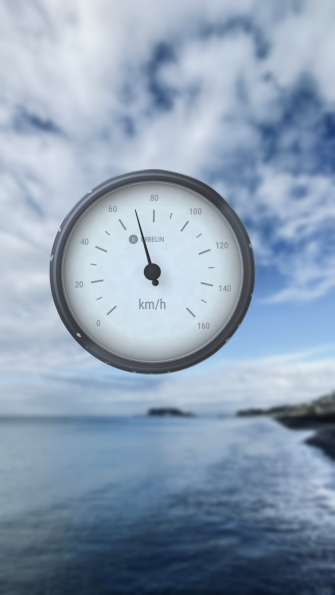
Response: value=70 unit=km/h
